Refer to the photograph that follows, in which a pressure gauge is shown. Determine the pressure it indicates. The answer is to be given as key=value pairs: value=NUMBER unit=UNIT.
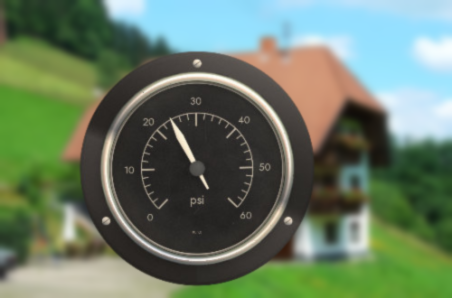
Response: value=24 unit=psi
